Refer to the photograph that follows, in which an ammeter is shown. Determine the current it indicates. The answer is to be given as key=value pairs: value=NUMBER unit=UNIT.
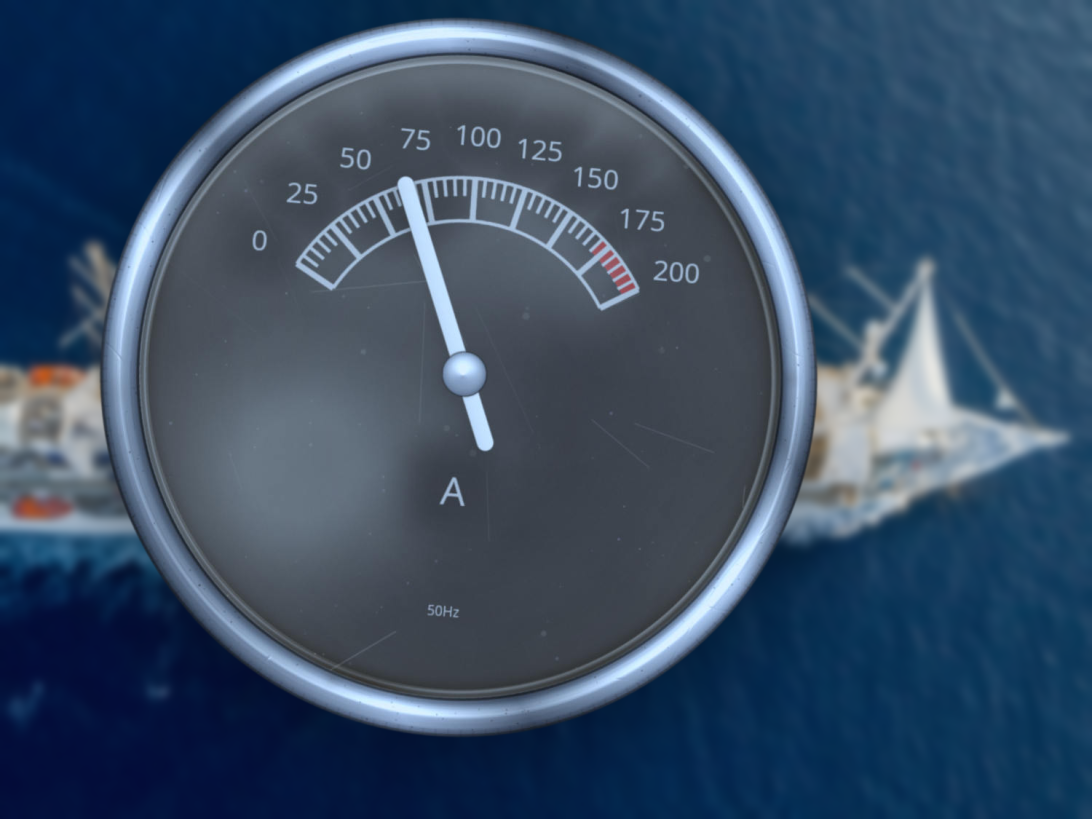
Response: value=65 unit=A
